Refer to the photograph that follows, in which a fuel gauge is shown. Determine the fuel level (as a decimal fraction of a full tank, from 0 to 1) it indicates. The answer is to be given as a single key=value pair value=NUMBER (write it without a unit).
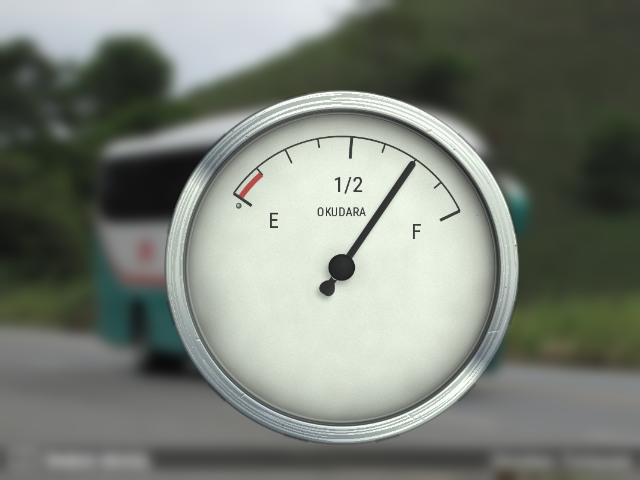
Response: value=0.75
